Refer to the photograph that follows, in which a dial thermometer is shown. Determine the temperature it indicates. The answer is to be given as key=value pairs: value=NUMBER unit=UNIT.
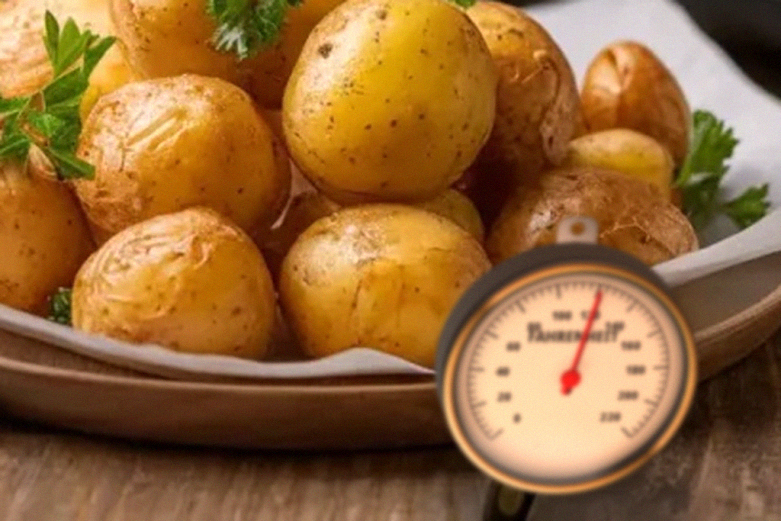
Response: value=120 unit=°F
